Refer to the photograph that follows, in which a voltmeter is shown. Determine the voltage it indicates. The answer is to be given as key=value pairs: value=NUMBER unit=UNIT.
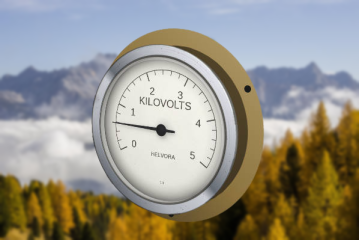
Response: value=0.6 unit=kV
